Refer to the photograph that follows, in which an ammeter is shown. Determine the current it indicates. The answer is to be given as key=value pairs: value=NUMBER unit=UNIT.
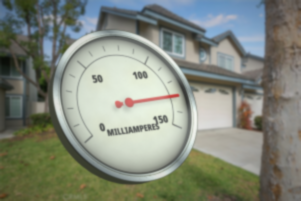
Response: value=130 unit=mA
